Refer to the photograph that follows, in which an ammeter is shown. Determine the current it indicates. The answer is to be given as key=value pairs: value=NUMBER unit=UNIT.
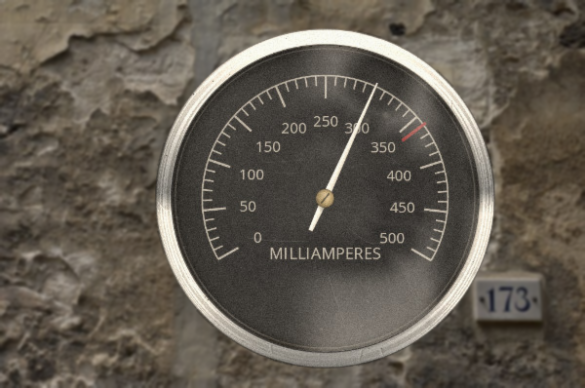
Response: value=300 unit=mA
